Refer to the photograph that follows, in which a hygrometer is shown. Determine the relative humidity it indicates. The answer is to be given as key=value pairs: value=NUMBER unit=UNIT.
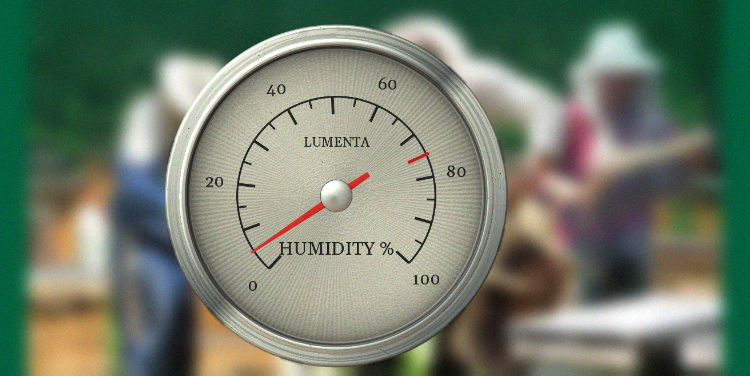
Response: value=5 unit=%
